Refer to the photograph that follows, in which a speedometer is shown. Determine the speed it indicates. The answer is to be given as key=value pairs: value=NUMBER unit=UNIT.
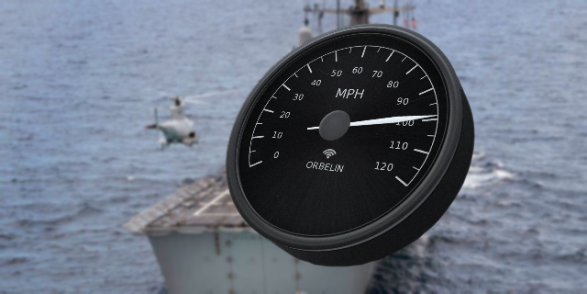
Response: value=100 unit=mph
